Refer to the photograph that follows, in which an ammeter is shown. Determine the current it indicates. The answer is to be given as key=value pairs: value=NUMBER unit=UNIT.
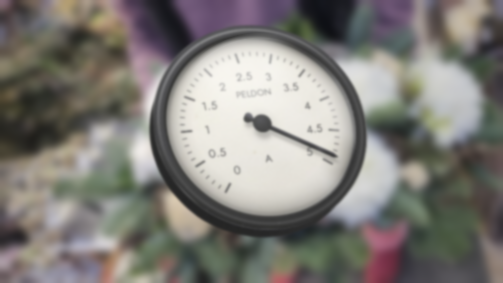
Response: value=4.9 unit=A
